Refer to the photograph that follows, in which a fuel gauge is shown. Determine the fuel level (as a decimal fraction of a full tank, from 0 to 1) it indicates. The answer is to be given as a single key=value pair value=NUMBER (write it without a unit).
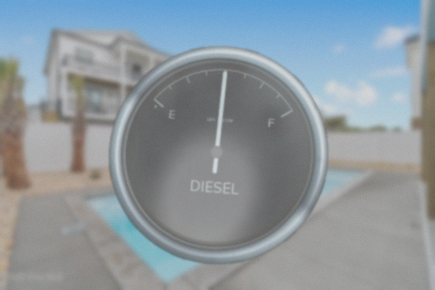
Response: value=0.5
